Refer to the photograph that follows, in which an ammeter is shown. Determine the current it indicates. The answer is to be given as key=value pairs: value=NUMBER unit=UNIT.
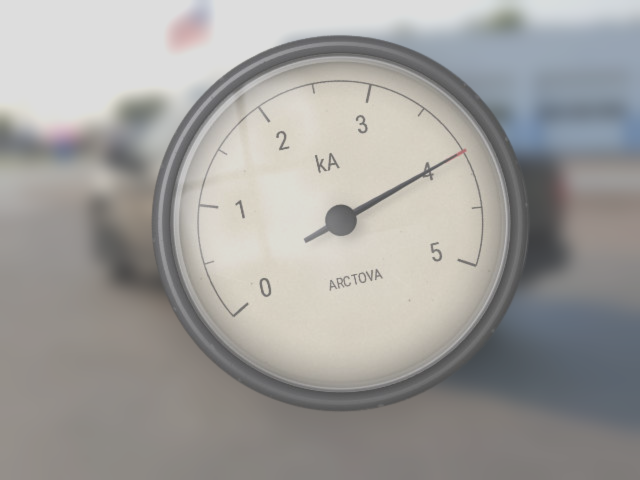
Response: value=4 unit=kA
